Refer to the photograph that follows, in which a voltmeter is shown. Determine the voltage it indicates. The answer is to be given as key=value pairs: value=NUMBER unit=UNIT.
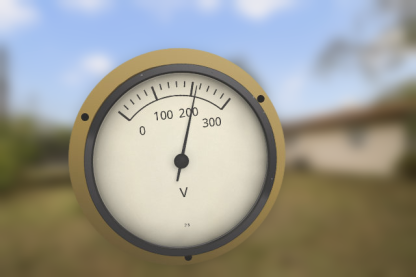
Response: value=210 unit=V
